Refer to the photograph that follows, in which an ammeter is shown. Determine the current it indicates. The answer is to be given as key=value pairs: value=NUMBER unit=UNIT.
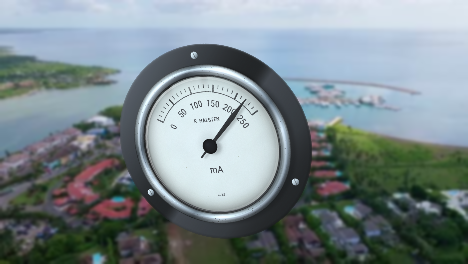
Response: value=220 unit=mA
